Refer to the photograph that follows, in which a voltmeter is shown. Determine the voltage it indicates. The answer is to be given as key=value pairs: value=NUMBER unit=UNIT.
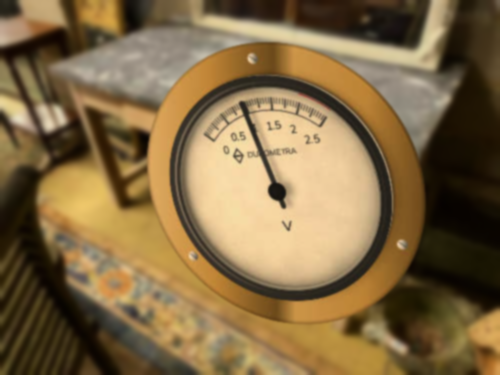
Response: value=1 unit=V
